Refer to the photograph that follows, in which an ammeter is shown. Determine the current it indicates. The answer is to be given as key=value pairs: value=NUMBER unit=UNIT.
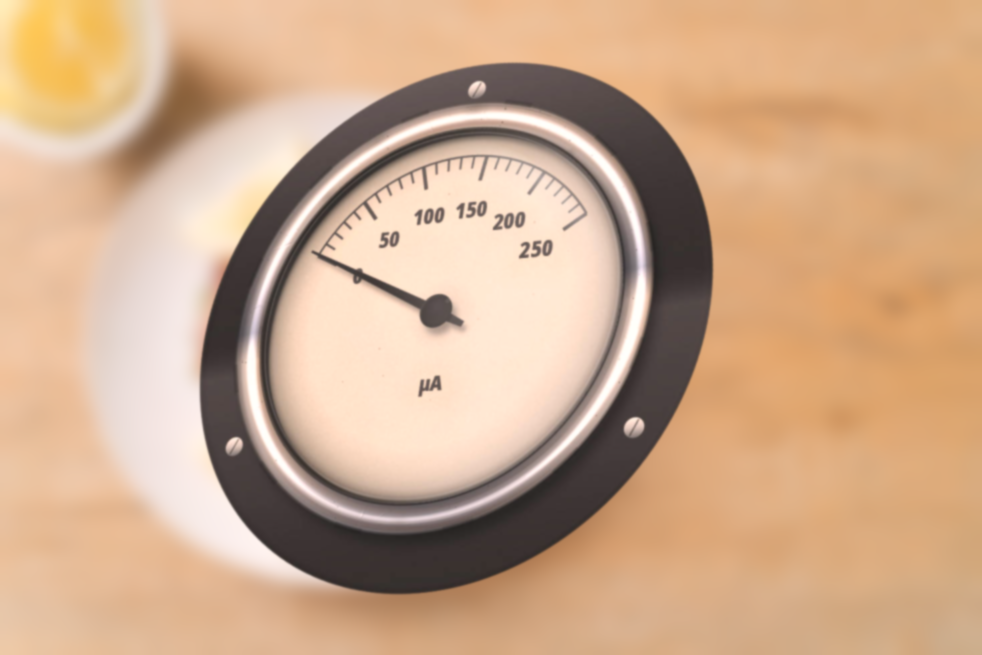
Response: value=0 unit=µA
